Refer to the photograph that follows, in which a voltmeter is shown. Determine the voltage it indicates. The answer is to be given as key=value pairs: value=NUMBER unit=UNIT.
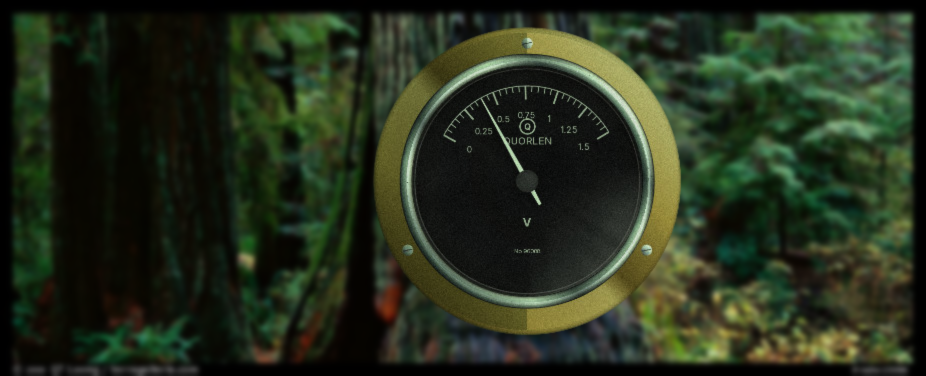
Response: value=0.4 unit=V
